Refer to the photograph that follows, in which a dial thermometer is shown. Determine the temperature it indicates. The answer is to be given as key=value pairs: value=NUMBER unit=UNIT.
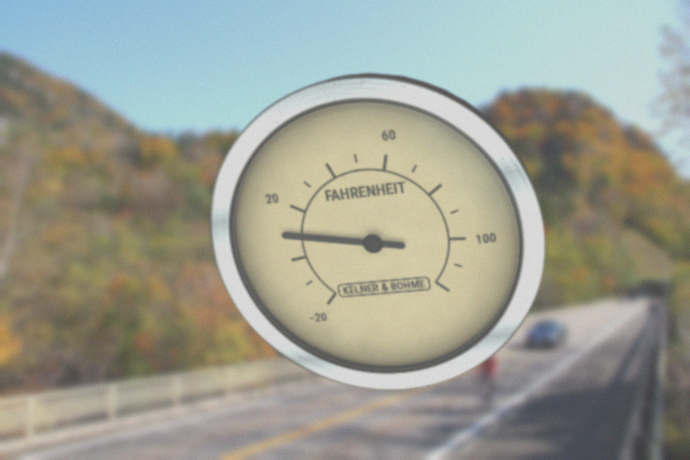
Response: value=10 unit=°F
